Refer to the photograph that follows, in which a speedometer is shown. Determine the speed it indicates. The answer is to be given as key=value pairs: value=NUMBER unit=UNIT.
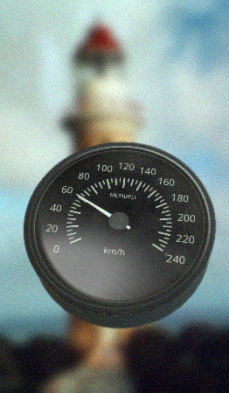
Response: value=60 unit=km/h
